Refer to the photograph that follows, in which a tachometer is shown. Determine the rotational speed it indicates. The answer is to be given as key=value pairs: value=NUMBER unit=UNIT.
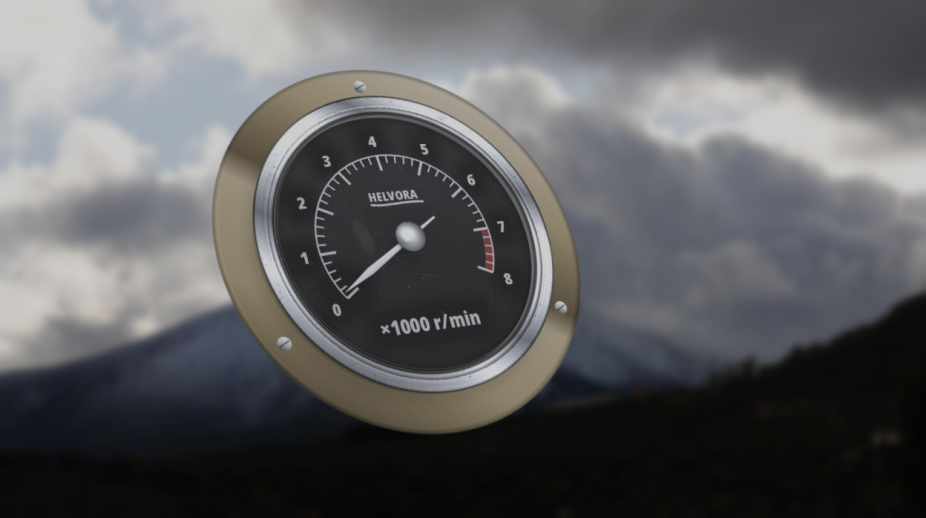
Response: value=100 unit=rpm
